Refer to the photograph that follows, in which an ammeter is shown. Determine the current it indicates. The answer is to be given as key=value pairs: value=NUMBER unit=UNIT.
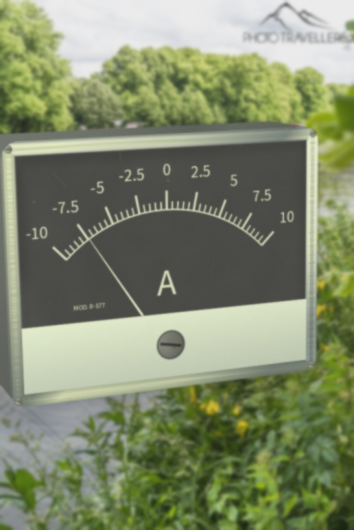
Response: value=-7.5 unit=A
